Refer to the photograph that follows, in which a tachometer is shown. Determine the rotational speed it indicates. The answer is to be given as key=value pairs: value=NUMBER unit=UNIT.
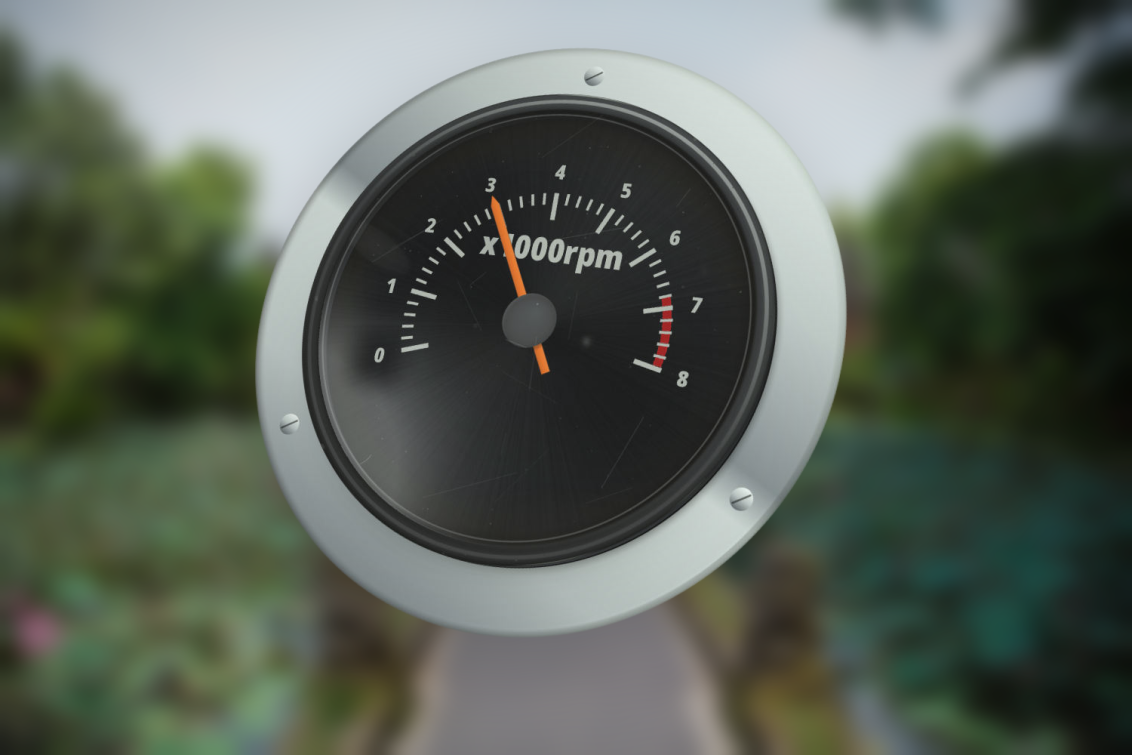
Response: value=3000 unit=rpm
